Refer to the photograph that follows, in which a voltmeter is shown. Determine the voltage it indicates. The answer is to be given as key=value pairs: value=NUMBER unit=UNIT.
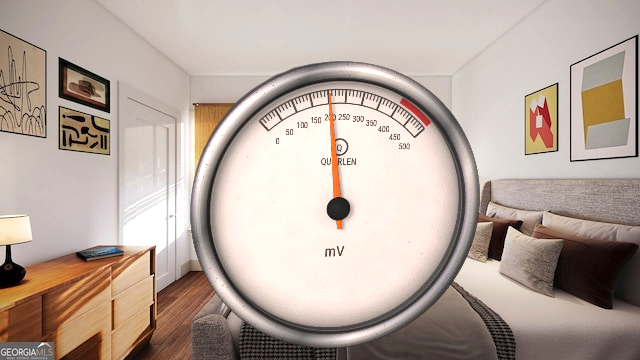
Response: value=200 unit=mV
